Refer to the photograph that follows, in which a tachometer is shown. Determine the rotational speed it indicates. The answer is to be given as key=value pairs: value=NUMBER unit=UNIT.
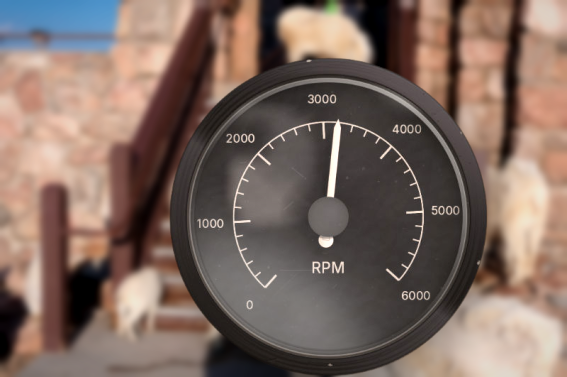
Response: value=3200 unit=rpm
